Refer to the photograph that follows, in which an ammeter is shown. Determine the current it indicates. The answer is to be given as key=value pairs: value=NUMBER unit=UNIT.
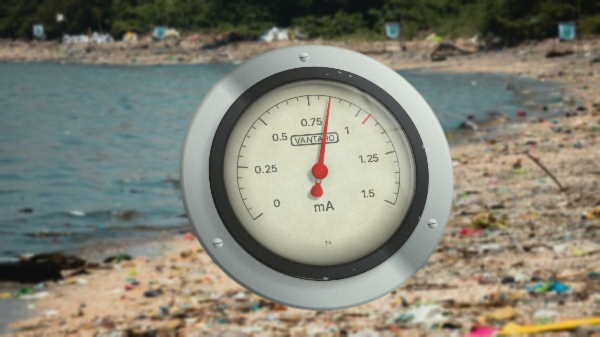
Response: value=0.85 unit=mA
